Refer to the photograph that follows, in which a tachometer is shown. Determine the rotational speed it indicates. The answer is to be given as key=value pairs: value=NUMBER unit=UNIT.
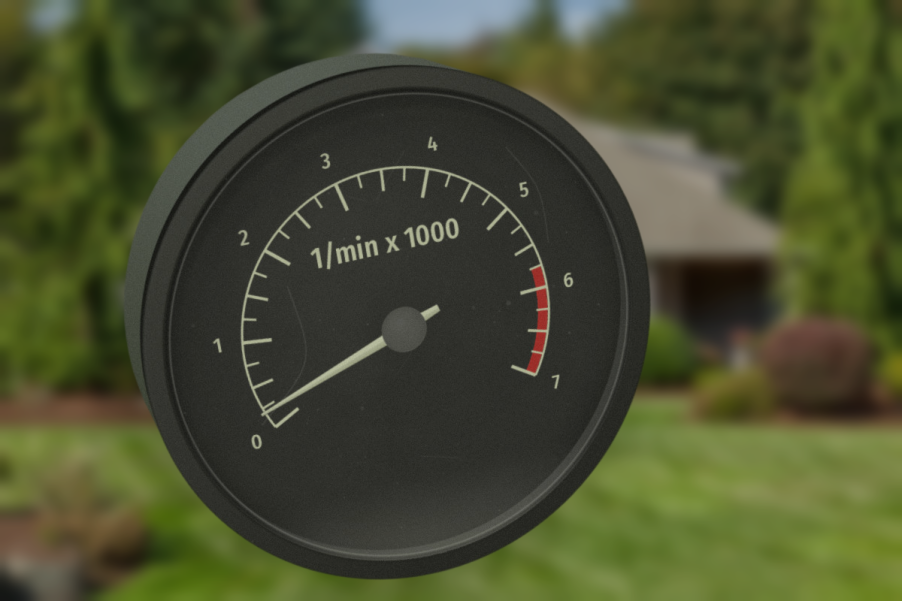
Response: value=250 unit=rpm
